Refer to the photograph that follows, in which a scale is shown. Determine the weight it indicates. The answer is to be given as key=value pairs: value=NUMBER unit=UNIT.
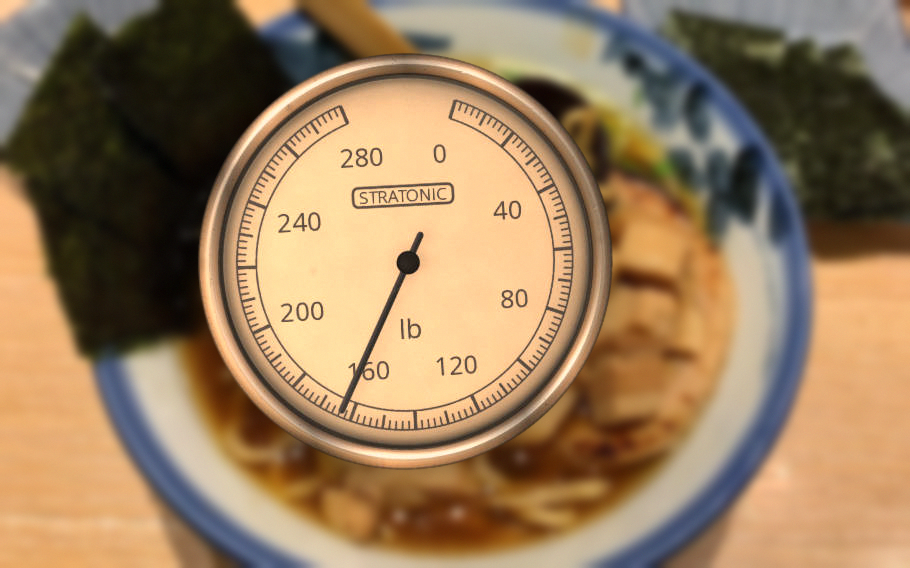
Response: value=164 unit=lb
